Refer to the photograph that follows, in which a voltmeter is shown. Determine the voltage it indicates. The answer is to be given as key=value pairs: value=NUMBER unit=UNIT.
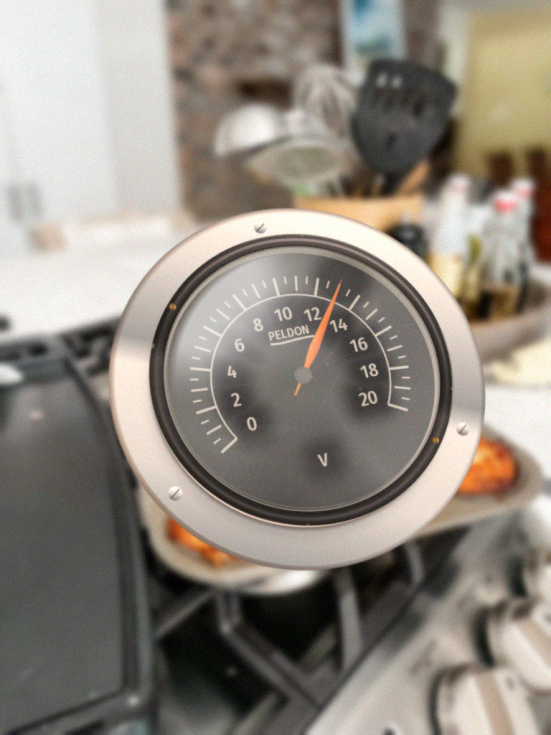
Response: value=13 unit=V
